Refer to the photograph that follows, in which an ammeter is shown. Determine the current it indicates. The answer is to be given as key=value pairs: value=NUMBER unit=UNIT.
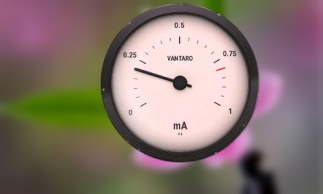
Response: value=0.2 unit=mA
